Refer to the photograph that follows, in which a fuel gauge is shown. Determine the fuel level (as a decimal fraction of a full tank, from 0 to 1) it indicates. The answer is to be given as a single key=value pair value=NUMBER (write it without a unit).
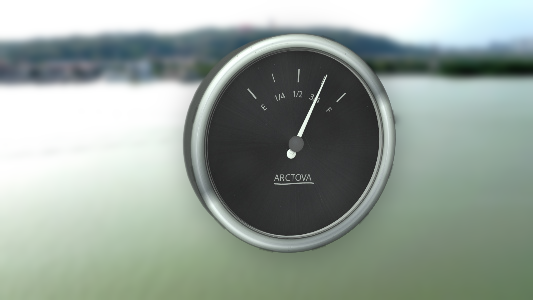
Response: value=0.75
